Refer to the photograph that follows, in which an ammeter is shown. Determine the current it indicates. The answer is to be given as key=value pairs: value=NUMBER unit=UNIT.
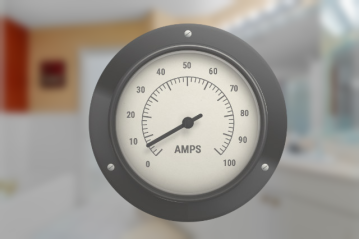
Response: value=6 unit=A
